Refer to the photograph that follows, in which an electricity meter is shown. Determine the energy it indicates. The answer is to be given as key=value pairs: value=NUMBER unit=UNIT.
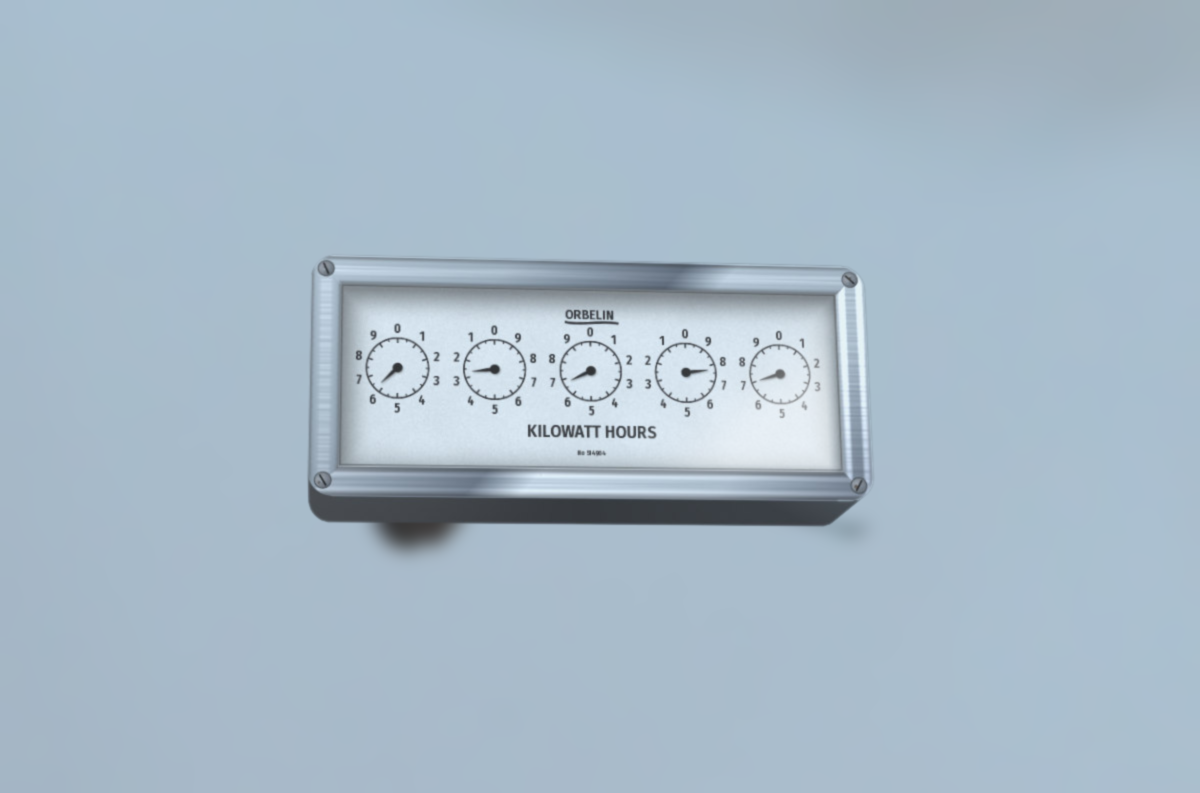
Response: value=62677 unit=kWh
